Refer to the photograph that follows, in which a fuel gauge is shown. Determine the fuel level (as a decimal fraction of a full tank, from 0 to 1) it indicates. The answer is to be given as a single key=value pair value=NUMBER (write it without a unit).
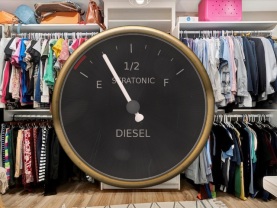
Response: value=0.25
